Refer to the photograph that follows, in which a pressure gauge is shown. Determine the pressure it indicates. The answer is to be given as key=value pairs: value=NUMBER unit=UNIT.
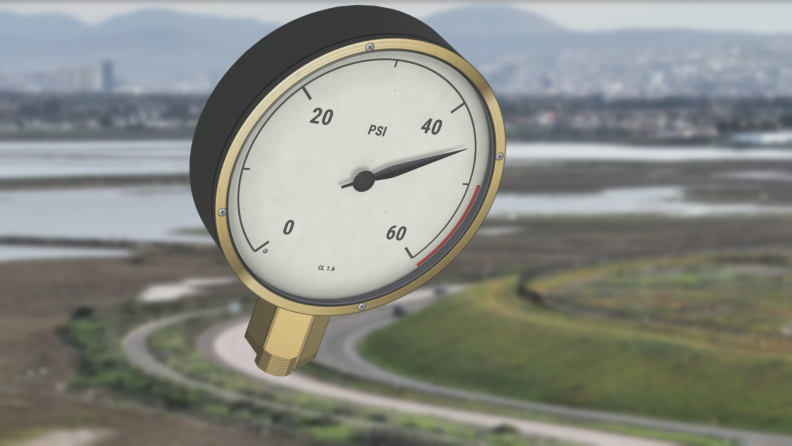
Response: value=45 unit=psi
